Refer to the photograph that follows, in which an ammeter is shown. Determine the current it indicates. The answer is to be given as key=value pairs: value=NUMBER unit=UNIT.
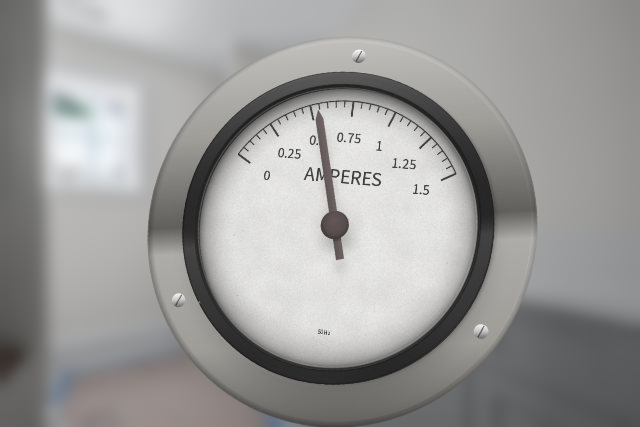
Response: value=0.55 unit=A
